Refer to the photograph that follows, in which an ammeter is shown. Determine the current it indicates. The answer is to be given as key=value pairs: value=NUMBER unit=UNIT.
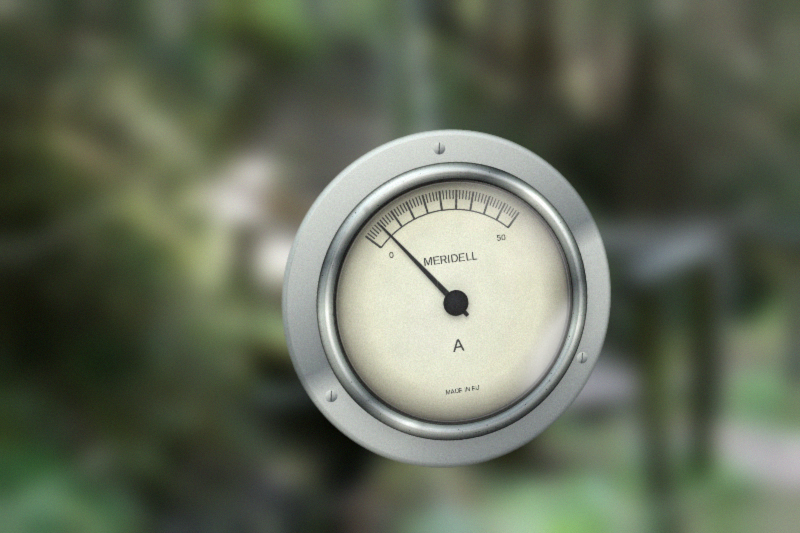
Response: value=5 unit=A
